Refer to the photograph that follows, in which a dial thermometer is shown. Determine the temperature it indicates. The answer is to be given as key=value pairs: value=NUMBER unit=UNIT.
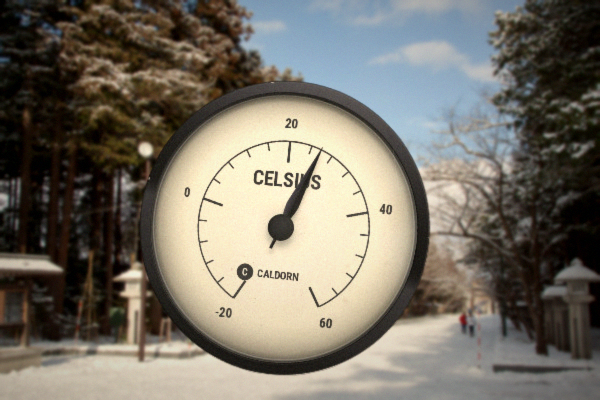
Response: value=26 unit=°C
